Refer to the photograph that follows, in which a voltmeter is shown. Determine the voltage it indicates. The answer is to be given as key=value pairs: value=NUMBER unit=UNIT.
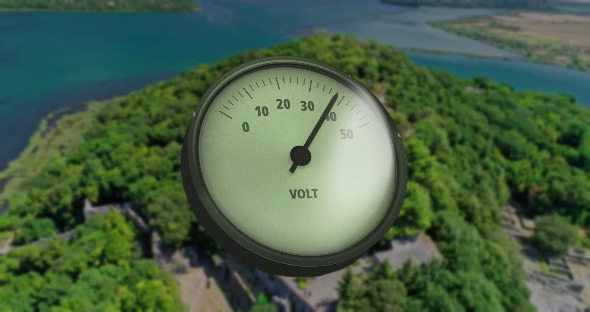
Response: value=38 unit=V
